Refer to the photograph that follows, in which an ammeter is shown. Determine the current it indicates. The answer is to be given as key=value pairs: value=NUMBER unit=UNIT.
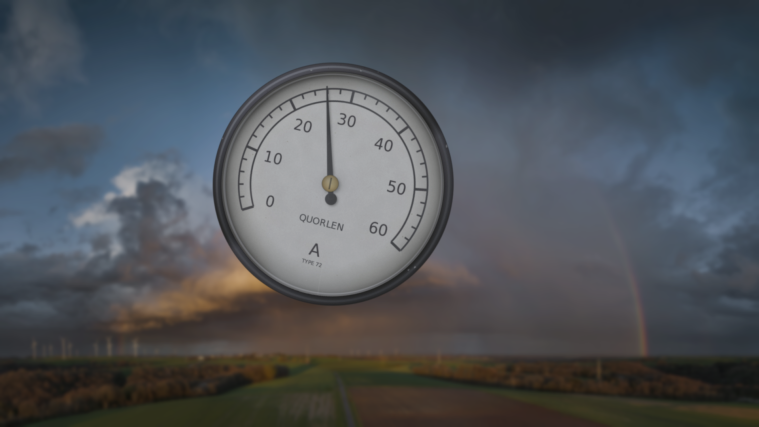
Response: value=26 unit=A
